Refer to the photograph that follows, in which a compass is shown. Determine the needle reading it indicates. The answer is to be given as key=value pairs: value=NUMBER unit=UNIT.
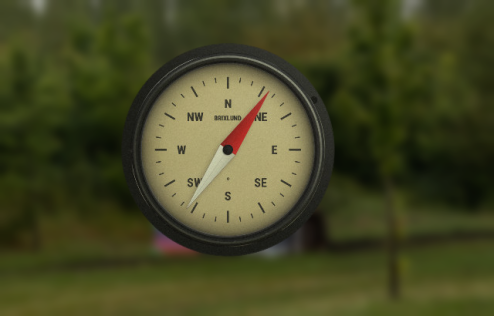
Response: value=35 unit=°
